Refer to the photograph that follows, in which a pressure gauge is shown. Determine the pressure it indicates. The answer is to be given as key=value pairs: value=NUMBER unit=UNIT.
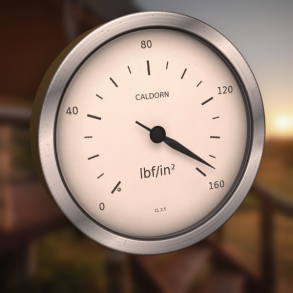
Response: value=155 unit=psi
